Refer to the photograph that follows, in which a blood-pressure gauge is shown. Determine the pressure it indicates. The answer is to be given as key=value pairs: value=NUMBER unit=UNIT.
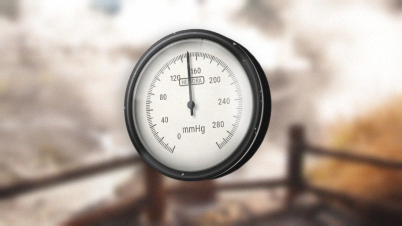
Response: value=150 unit=mmHg
